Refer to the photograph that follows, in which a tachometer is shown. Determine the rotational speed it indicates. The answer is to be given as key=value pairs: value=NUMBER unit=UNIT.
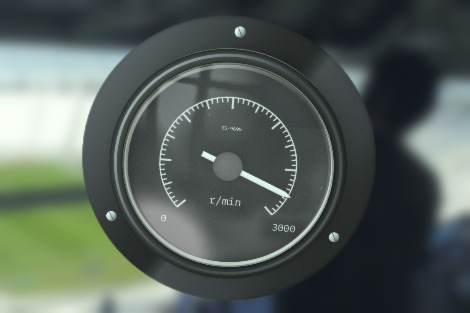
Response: value=2750 unit=rpm
